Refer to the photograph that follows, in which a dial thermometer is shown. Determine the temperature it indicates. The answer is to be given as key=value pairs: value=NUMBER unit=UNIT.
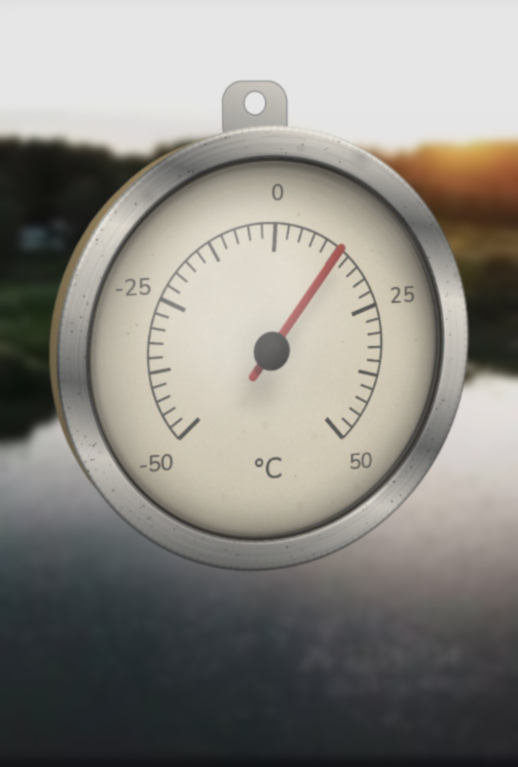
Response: value=12.5 unit=°C
